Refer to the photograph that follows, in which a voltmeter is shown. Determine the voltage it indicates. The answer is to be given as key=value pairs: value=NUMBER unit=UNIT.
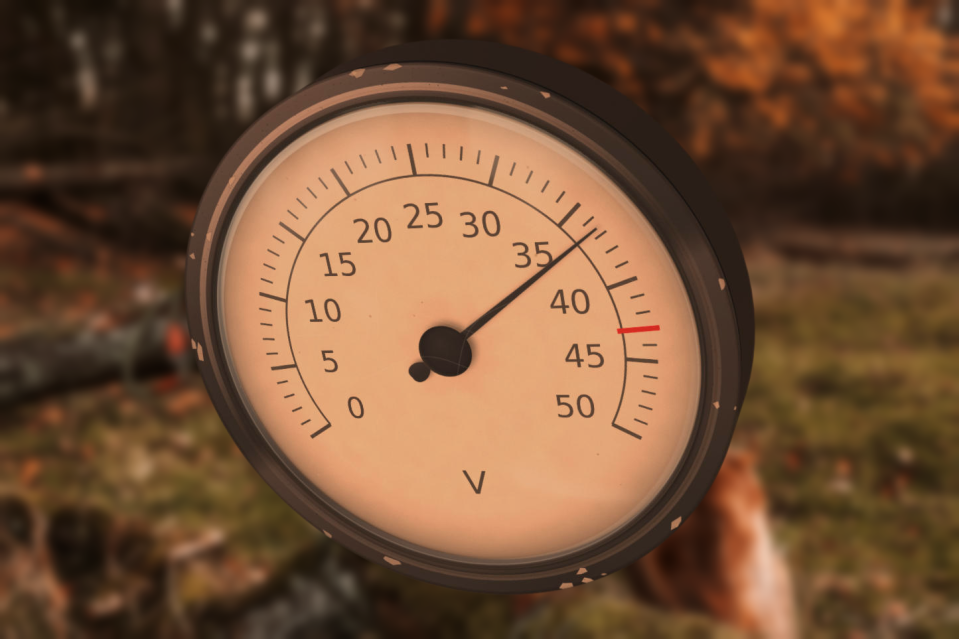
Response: value=36.5 unit=V
